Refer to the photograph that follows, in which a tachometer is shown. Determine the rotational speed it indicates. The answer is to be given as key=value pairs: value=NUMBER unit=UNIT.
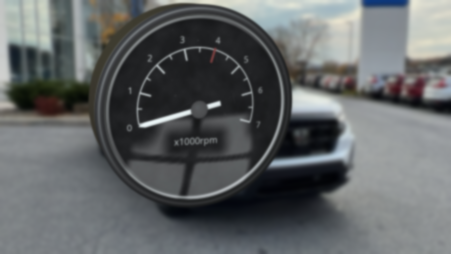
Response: value=0 unit=rpm
